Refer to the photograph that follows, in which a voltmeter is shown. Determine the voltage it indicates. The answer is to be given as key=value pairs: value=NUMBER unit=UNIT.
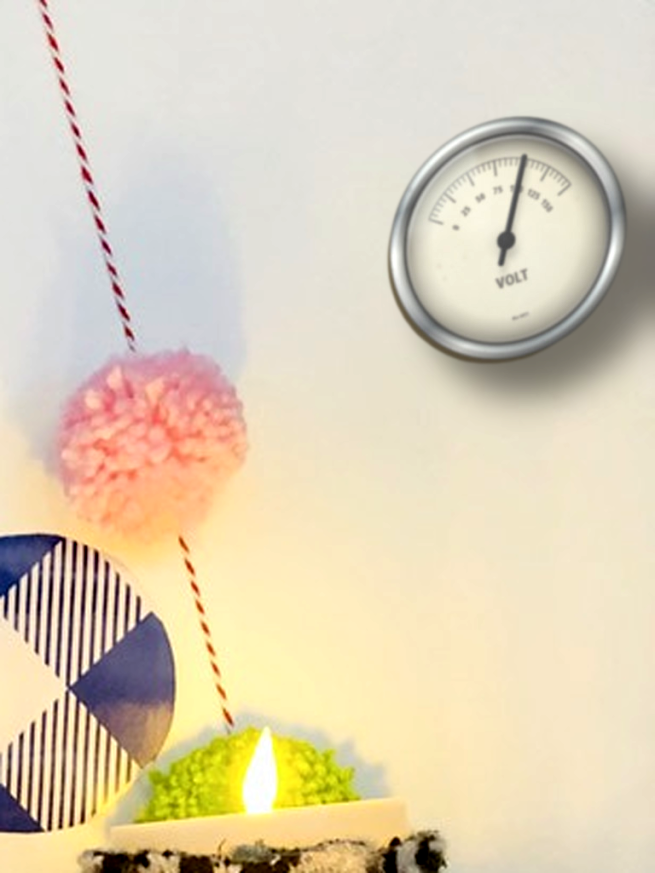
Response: value=100 unit=V
